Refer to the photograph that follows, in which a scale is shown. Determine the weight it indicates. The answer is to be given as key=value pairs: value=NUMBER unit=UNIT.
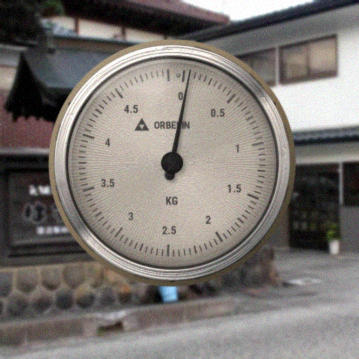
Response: value=0.05 unit=kg
